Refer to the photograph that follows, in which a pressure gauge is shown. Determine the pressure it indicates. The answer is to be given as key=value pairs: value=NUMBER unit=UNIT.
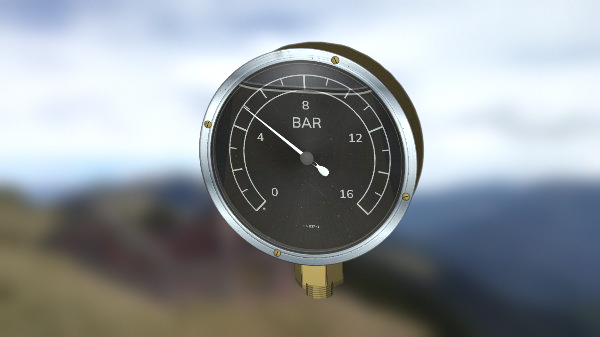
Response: value=5 unit=bar
